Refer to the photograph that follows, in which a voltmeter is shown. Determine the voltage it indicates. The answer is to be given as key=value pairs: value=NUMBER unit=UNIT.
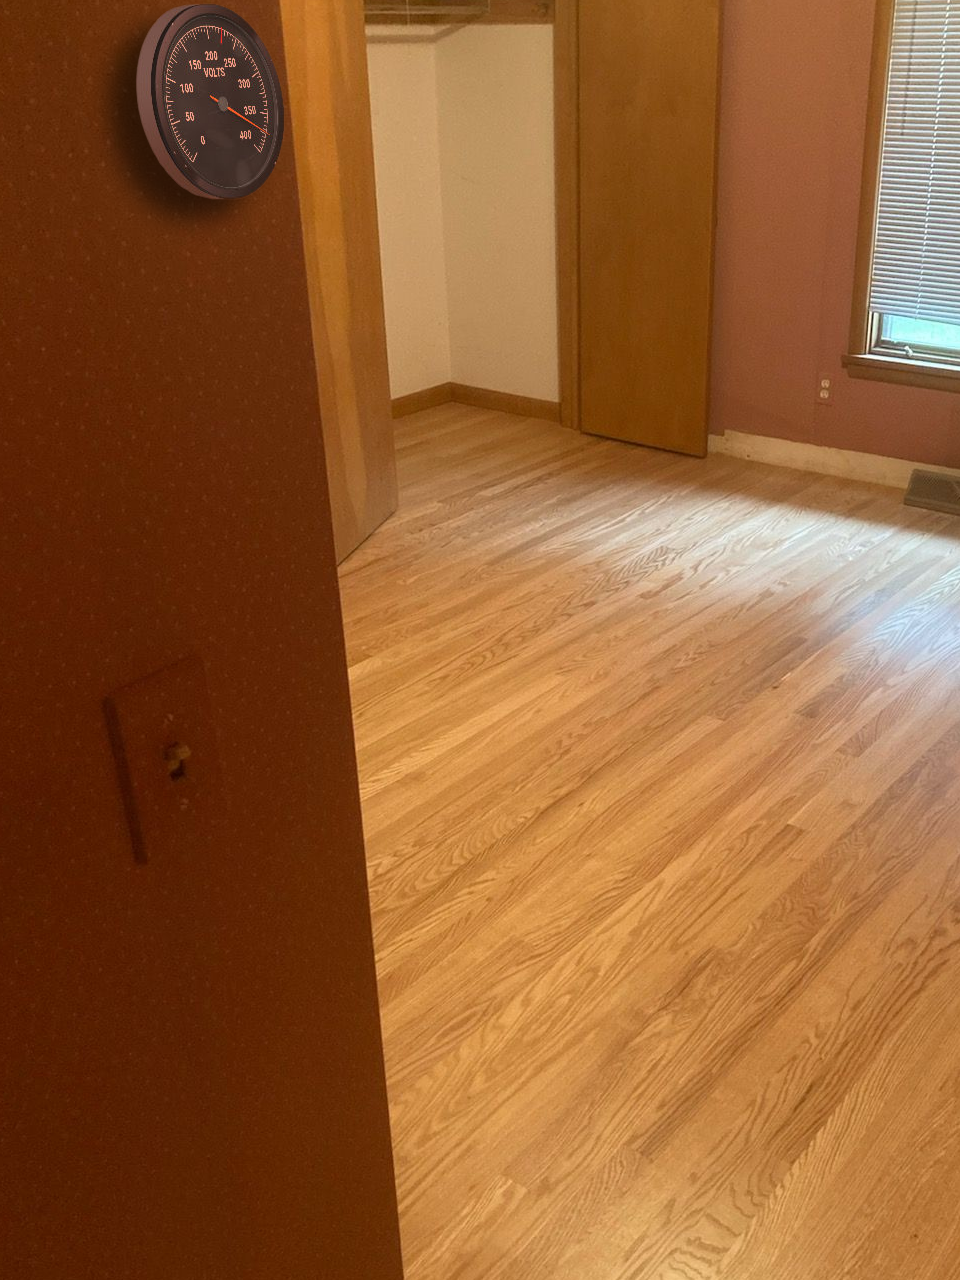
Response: value=375 unit=V
